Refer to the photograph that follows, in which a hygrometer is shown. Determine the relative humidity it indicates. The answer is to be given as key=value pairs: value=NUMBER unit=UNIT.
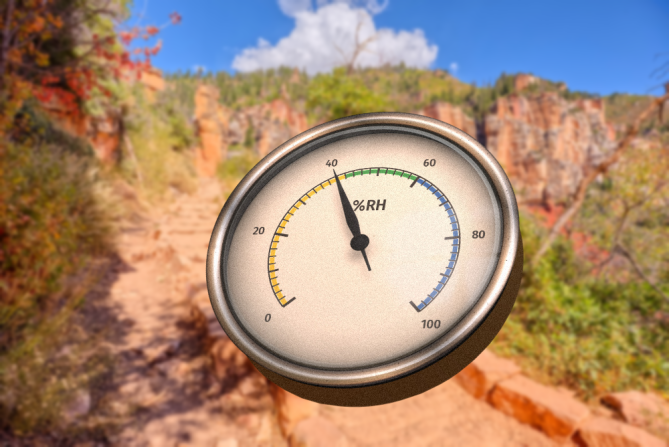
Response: value=40 unit=%
